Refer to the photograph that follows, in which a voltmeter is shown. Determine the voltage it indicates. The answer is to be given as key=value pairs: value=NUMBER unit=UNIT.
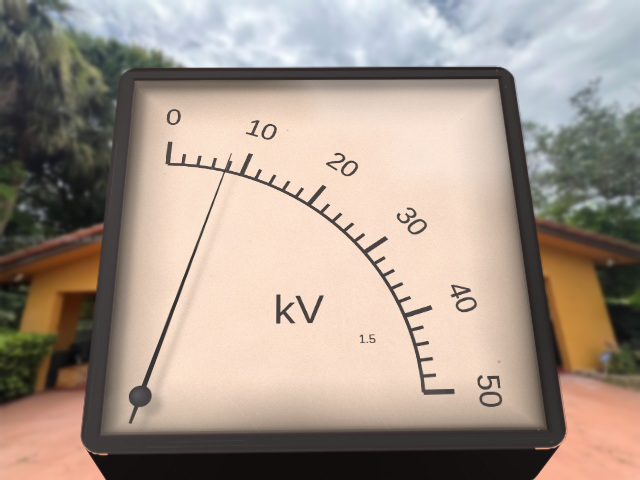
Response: value=8 unit=kV
